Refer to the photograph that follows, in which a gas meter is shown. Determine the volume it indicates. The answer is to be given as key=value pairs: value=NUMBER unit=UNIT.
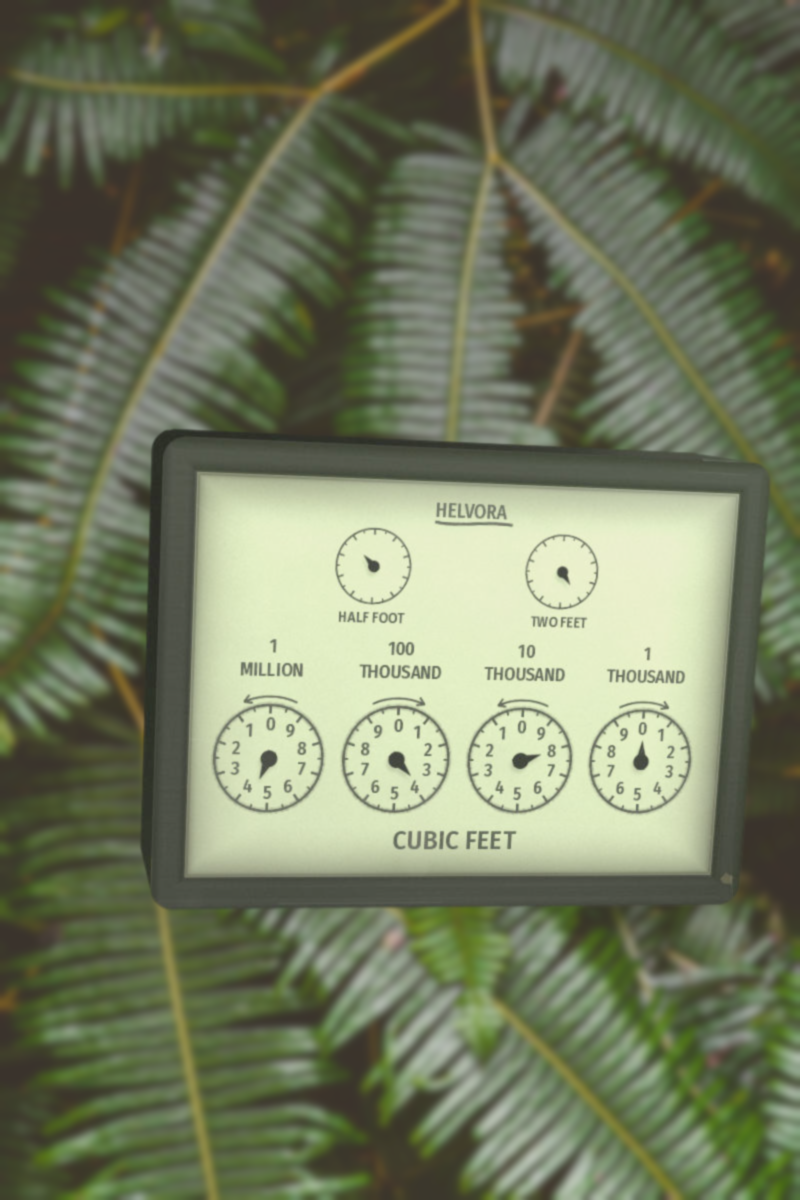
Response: value=438000 unit=ft³
